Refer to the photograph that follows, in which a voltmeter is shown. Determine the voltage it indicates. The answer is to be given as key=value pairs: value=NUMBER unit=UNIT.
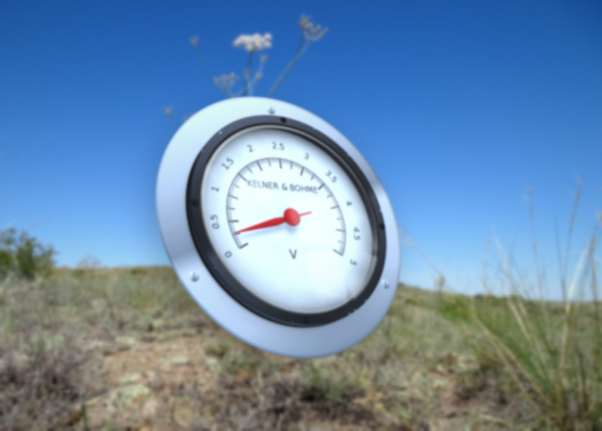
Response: value=0.25 unit=V
